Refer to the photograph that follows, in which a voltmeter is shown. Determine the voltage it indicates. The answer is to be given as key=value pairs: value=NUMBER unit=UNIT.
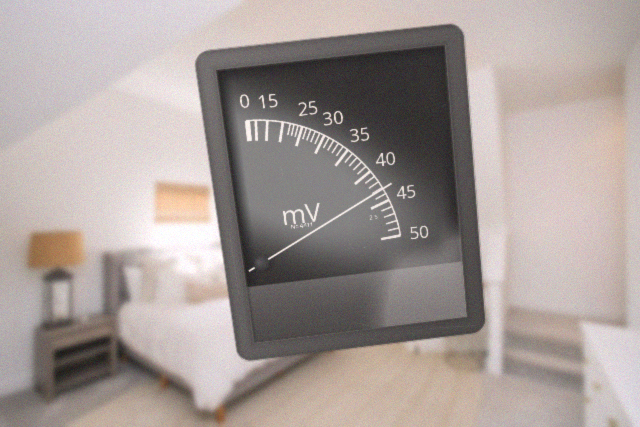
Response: value=43 unit=mV
